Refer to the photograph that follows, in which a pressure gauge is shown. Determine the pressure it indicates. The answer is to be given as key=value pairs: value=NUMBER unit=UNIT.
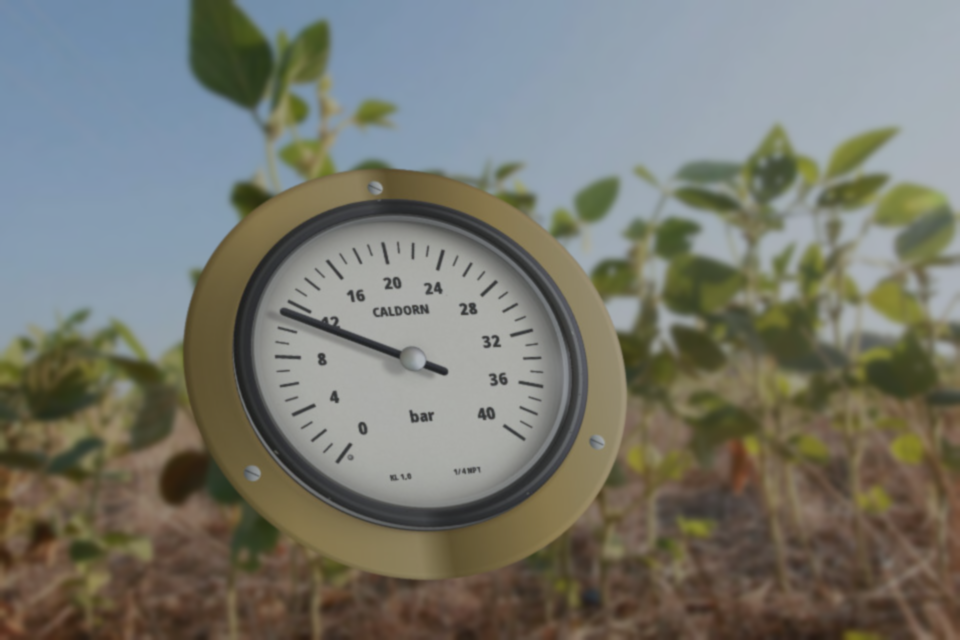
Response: value=11 unit=bar
